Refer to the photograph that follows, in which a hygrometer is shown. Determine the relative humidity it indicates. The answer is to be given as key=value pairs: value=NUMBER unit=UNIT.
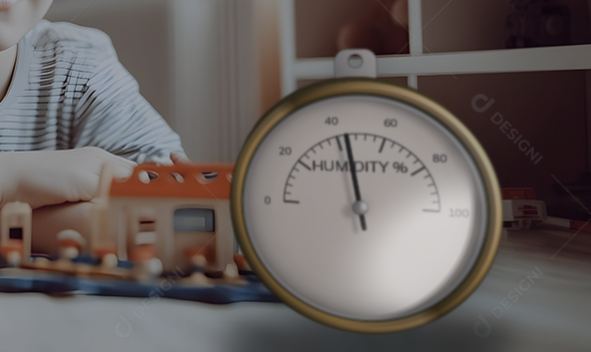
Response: value=44 unit=%
